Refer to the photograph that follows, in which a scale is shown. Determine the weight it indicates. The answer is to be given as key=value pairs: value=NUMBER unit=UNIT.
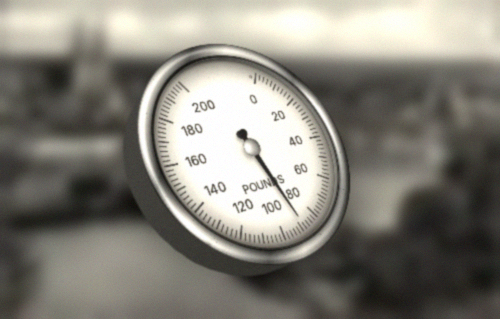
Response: value=90 unit=lb
